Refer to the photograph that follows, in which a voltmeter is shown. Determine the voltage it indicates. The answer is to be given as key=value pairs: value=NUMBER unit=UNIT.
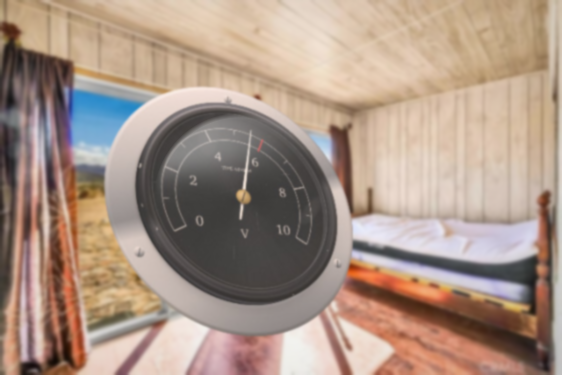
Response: value=5.5 unit=V
